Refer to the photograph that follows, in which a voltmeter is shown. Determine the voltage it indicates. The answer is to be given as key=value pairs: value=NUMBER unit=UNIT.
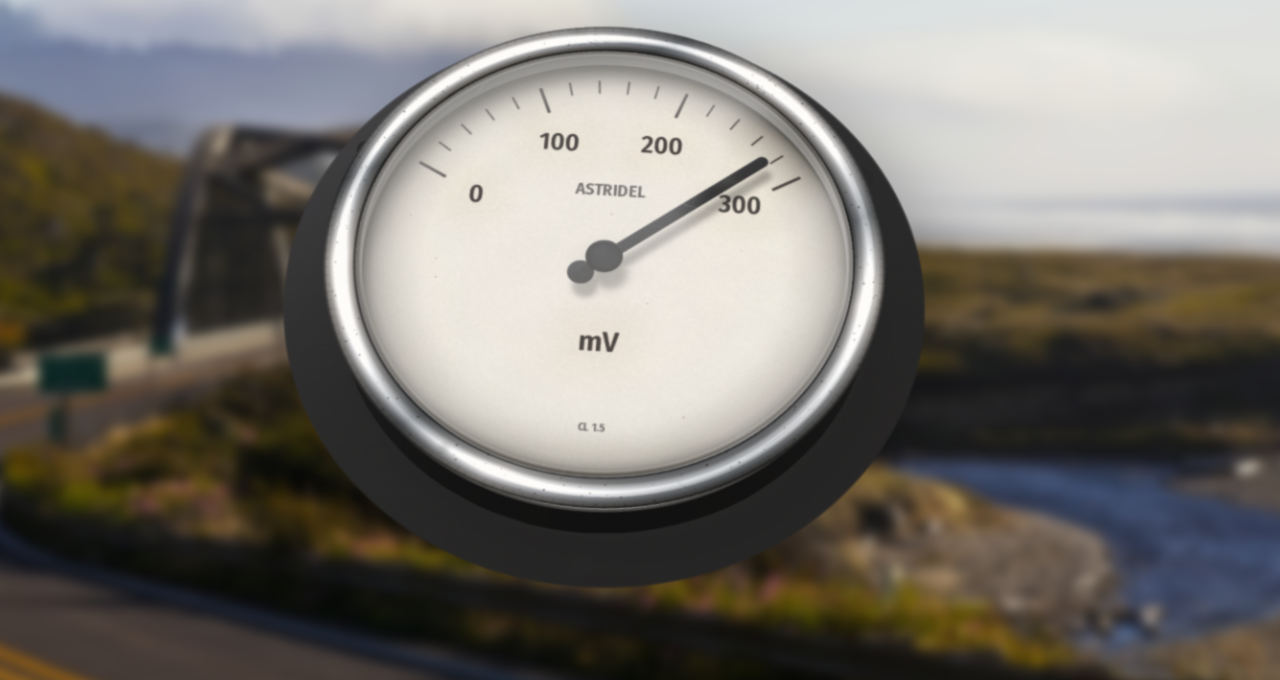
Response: value=280 unit=mV
